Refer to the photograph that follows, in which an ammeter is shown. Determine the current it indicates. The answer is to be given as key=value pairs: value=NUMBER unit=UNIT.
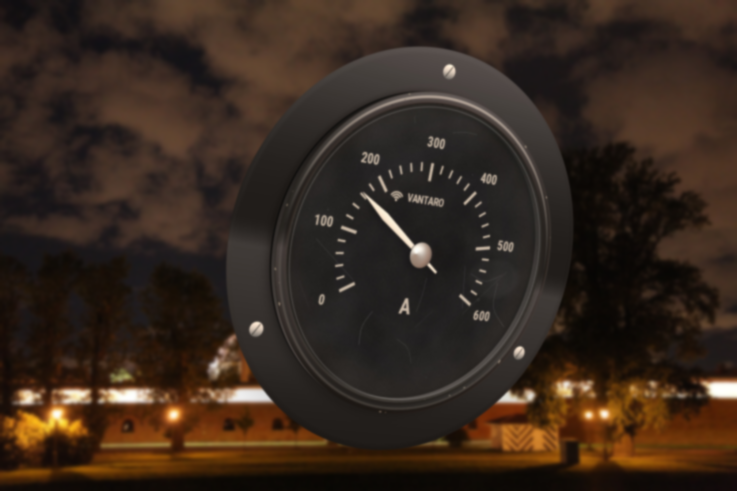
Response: value=160 unit=A
